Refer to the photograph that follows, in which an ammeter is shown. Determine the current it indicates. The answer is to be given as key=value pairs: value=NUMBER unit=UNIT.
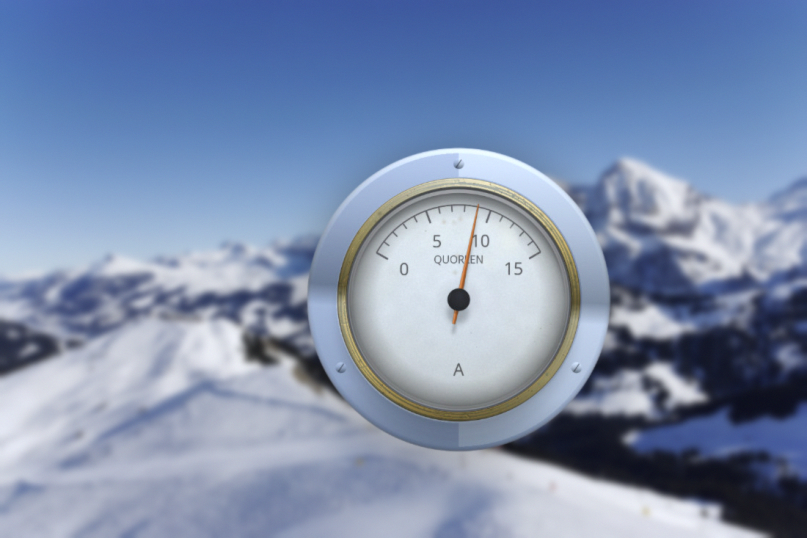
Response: value=9 unit=A
